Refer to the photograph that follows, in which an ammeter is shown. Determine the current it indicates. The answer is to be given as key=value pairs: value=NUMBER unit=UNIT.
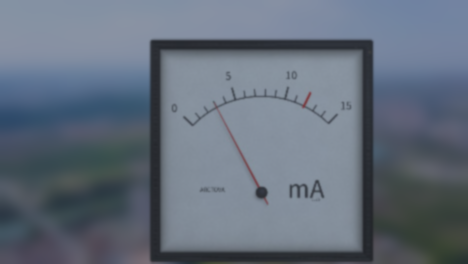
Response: value=3 unit=mA
